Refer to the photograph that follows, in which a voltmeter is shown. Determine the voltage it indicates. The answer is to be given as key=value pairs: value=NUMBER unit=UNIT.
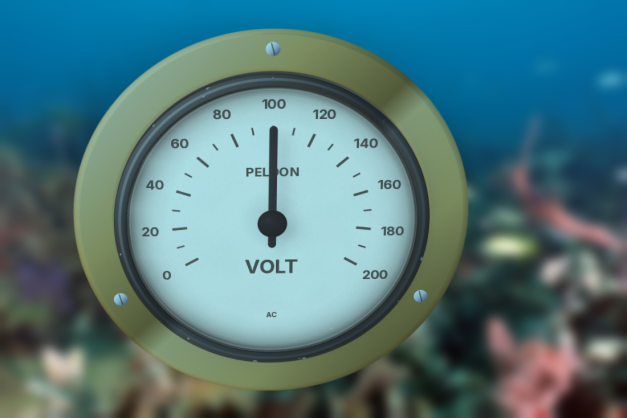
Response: value=100 unit=V
